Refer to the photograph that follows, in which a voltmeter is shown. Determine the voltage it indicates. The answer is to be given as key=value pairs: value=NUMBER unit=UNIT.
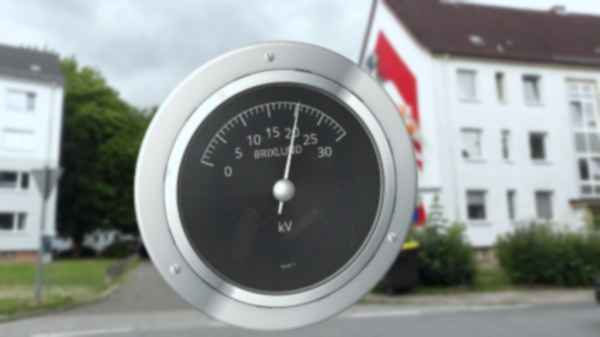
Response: value=20 unit=kV
